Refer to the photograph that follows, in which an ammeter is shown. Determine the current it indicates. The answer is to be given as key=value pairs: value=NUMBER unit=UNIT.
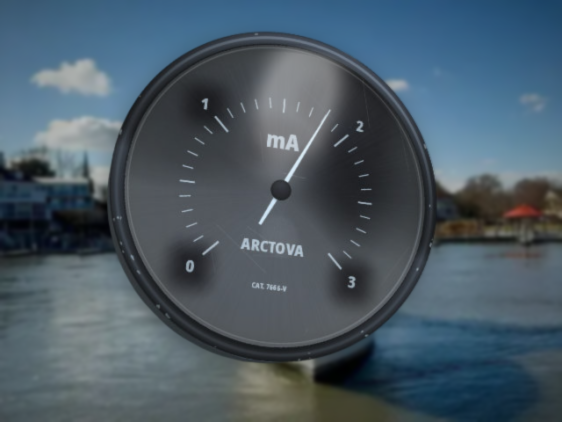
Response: value=1.8 unit=mA
